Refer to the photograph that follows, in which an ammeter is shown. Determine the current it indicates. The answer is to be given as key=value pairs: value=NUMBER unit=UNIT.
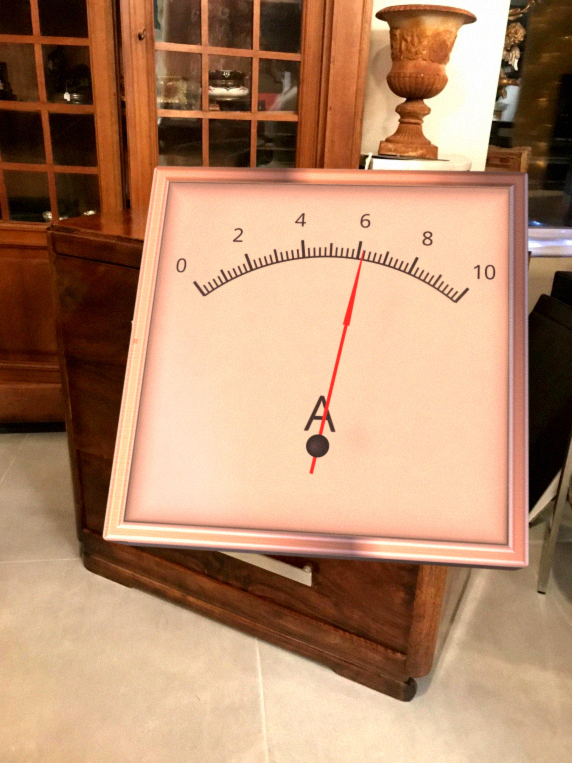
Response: value=6.2 unit=A
